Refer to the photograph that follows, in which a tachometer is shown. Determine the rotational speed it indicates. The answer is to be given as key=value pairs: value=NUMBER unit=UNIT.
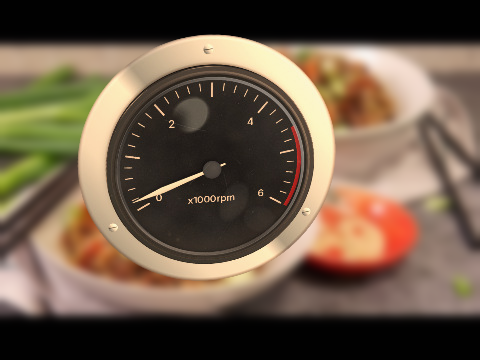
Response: value=200 unit=rpm
